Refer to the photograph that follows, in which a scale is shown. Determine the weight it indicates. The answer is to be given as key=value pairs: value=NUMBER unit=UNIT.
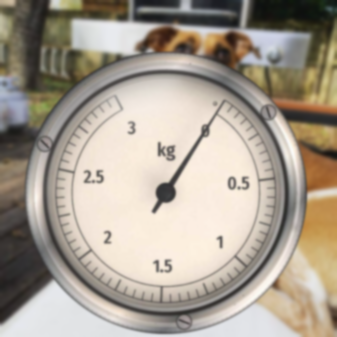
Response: value=0 unit=kg
